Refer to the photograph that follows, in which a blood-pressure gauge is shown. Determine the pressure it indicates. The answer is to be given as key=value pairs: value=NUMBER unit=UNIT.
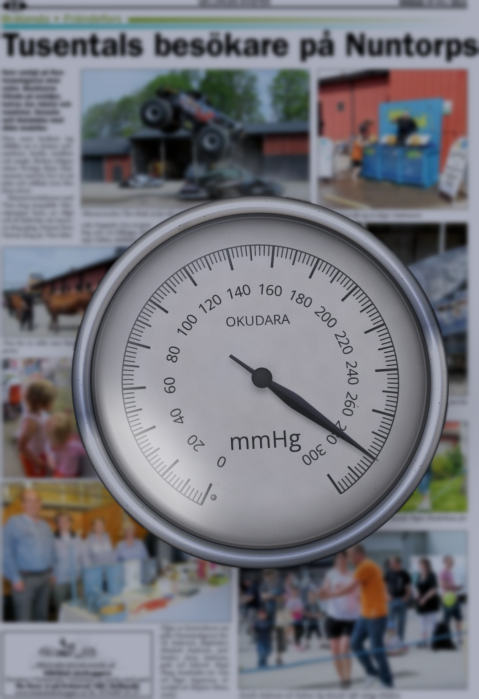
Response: value=280 unit=mmHg
